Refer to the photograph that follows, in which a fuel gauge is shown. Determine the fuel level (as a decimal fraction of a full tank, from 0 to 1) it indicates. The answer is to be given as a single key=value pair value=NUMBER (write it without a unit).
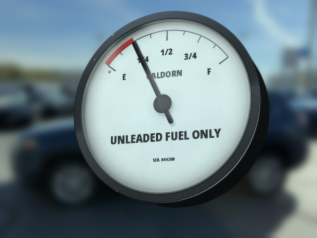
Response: value=0.25
